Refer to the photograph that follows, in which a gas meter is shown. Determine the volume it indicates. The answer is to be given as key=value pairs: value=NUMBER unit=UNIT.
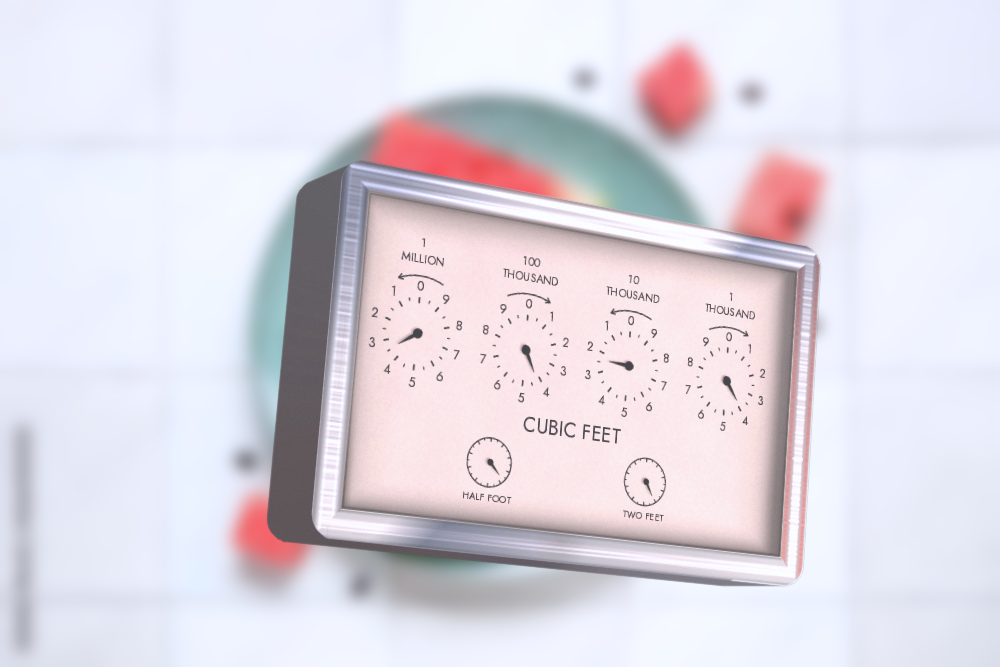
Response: value=342400 unit=ft³
